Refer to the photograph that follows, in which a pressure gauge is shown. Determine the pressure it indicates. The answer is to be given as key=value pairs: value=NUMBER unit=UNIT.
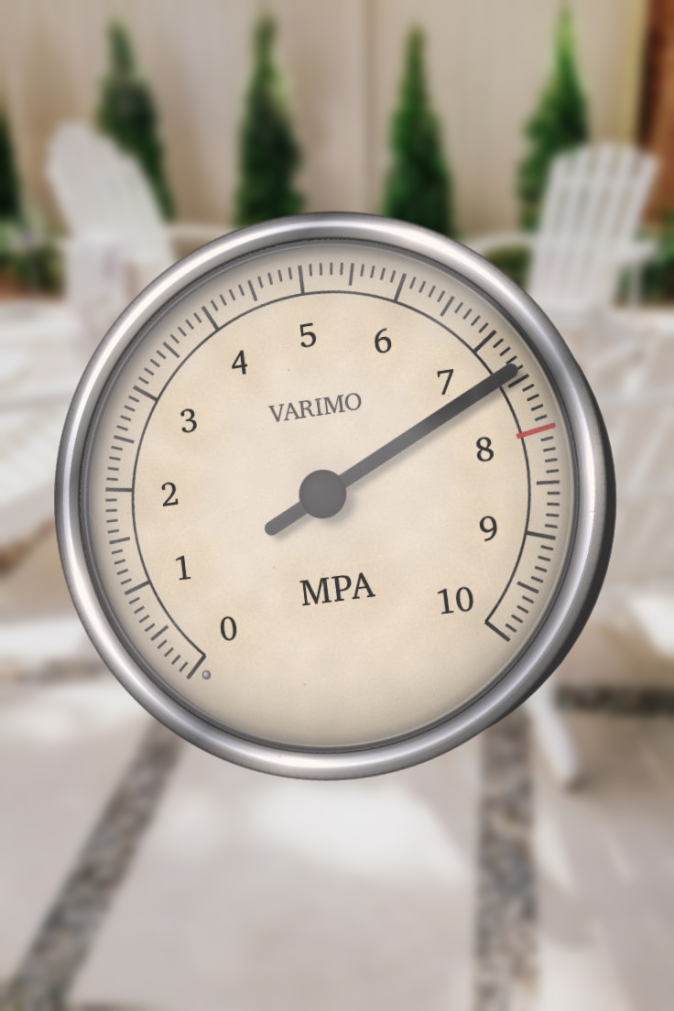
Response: value=7.4 unit=MPa
